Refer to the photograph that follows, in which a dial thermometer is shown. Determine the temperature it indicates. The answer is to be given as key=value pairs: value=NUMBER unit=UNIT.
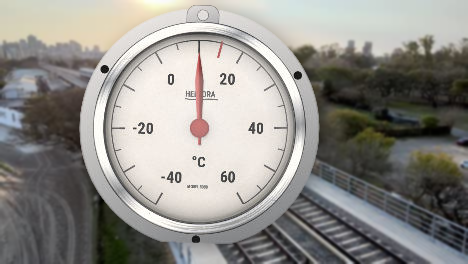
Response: value=10 unit=°C
